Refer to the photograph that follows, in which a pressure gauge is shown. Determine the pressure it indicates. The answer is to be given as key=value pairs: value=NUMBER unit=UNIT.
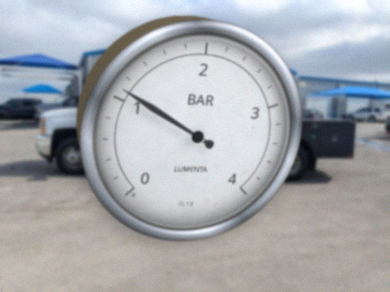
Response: value=1.1 unit=bar
